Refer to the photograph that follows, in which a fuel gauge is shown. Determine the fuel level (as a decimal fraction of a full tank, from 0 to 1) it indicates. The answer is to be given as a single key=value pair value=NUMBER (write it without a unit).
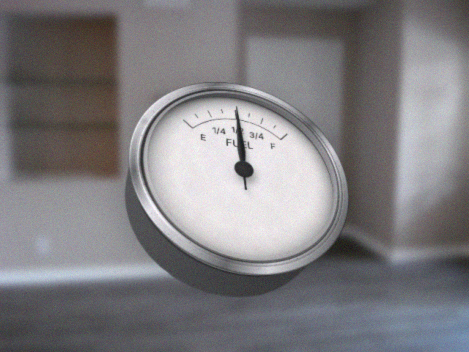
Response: value=0.5
